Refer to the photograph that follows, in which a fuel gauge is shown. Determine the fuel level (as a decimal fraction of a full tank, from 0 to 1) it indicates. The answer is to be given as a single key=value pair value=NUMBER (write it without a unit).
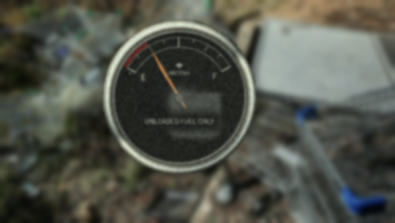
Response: value=0.25
